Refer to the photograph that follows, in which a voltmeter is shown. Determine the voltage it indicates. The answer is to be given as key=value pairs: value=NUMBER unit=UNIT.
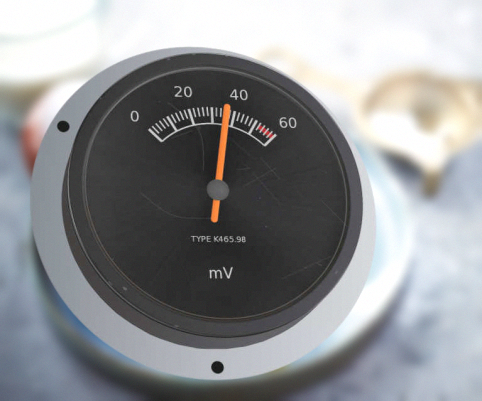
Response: value=36 unit=mV
